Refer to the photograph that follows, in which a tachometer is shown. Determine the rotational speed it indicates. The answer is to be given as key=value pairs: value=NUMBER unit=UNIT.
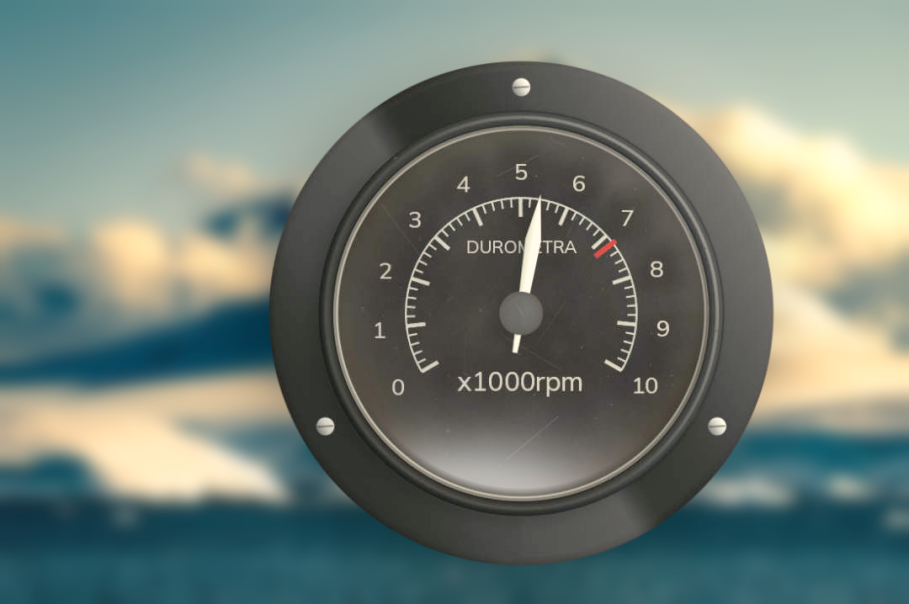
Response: value=5400 unit=rpm
